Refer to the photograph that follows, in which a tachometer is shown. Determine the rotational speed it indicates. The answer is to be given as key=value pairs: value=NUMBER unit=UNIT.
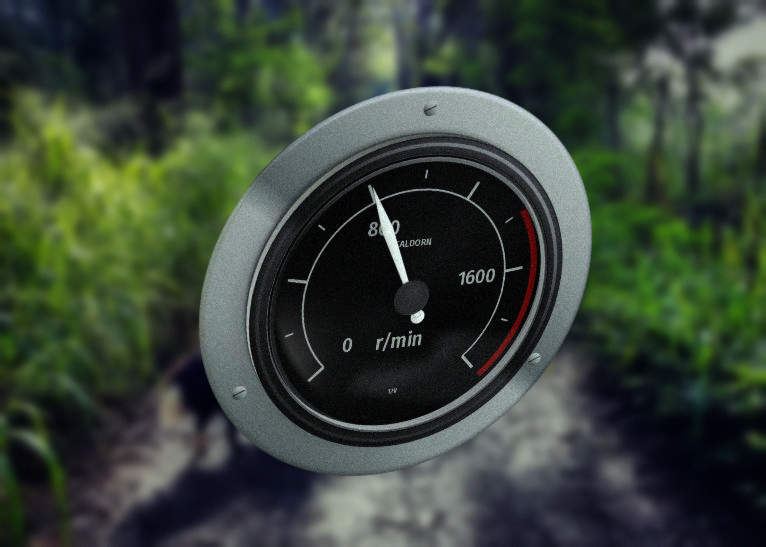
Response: value=800 unit=rpm
